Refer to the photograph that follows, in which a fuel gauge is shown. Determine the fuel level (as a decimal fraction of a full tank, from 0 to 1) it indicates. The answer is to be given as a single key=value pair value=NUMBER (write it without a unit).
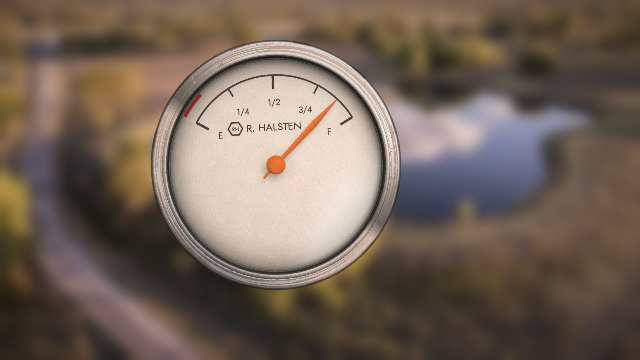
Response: value=0.875
